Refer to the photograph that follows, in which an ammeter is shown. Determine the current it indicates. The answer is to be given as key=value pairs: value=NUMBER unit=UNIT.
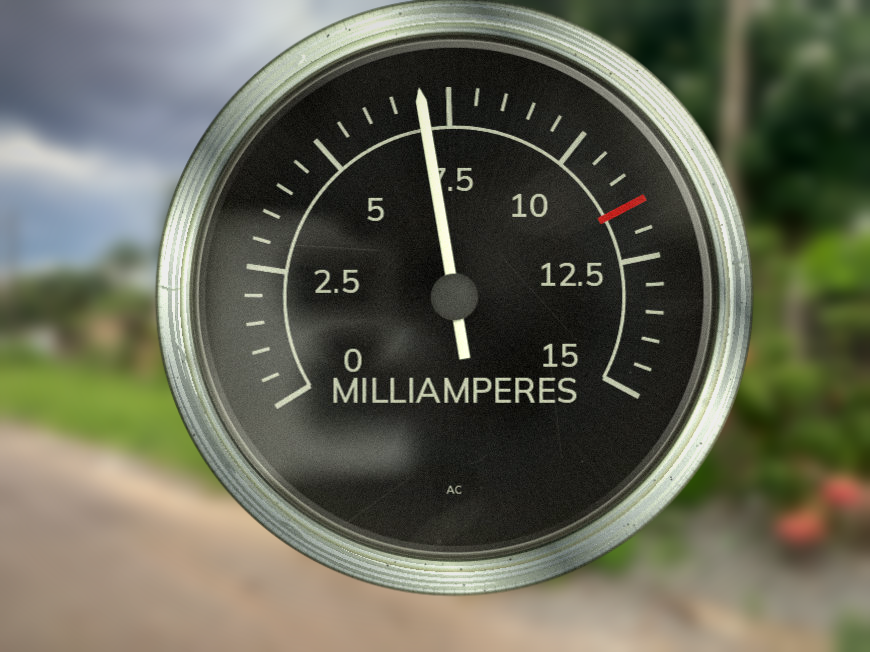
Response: value=7 unit=mA
